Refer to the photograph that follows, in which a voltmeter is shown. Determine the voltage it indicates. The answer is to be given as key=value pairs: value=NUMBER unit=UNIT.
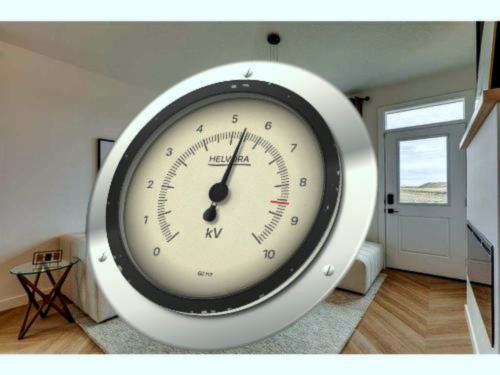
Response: value=5.5 unit=kV
